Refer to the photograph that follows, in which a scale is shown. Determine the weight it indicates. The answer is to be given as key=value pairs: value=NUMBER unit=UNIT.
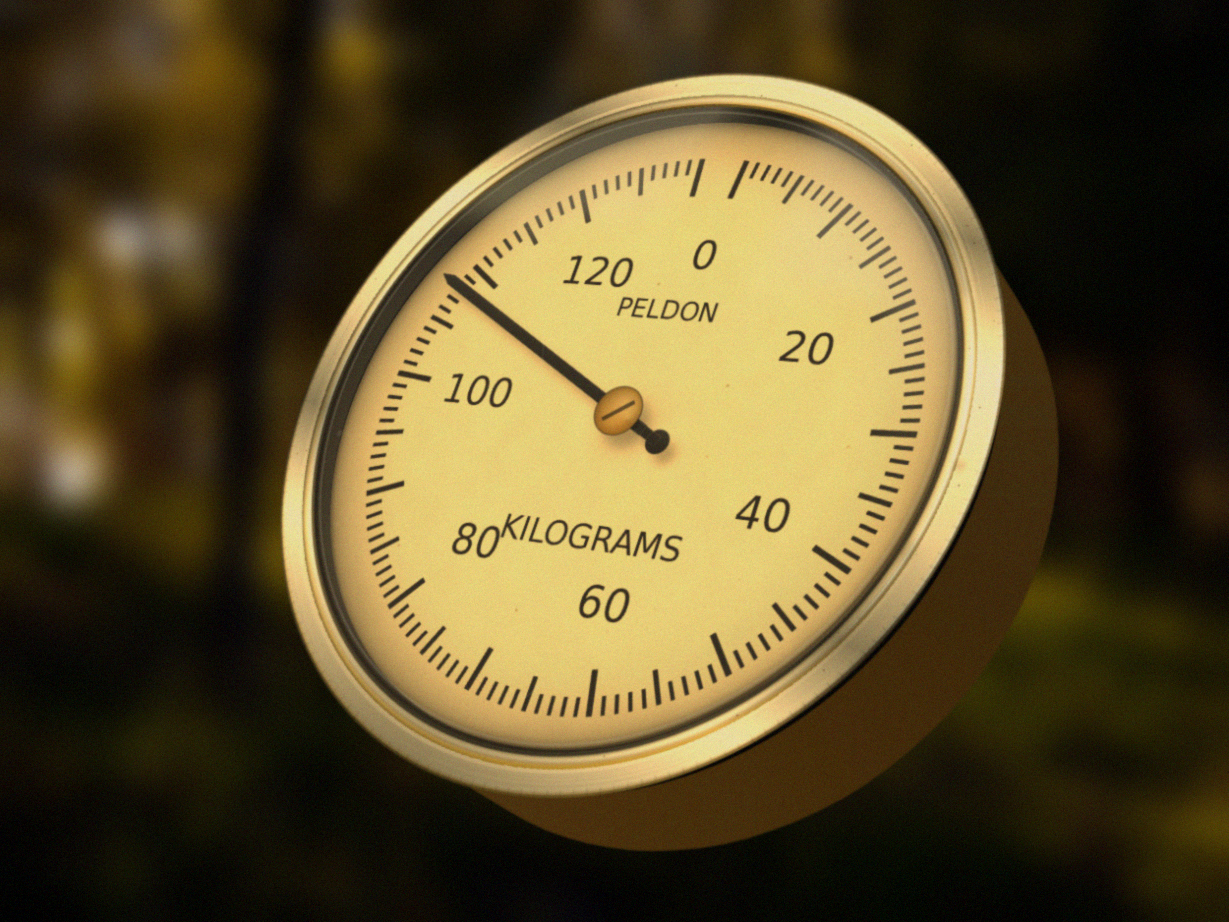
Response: value=108 unit=kg
